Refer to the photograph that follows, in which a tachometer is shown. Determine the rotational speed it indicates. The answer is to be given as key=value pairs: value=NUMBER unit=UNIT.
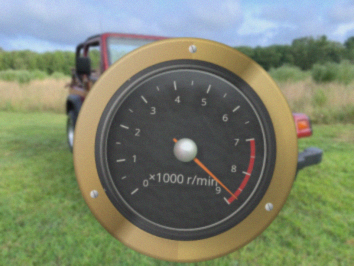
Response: value=8750 unit=rpm
